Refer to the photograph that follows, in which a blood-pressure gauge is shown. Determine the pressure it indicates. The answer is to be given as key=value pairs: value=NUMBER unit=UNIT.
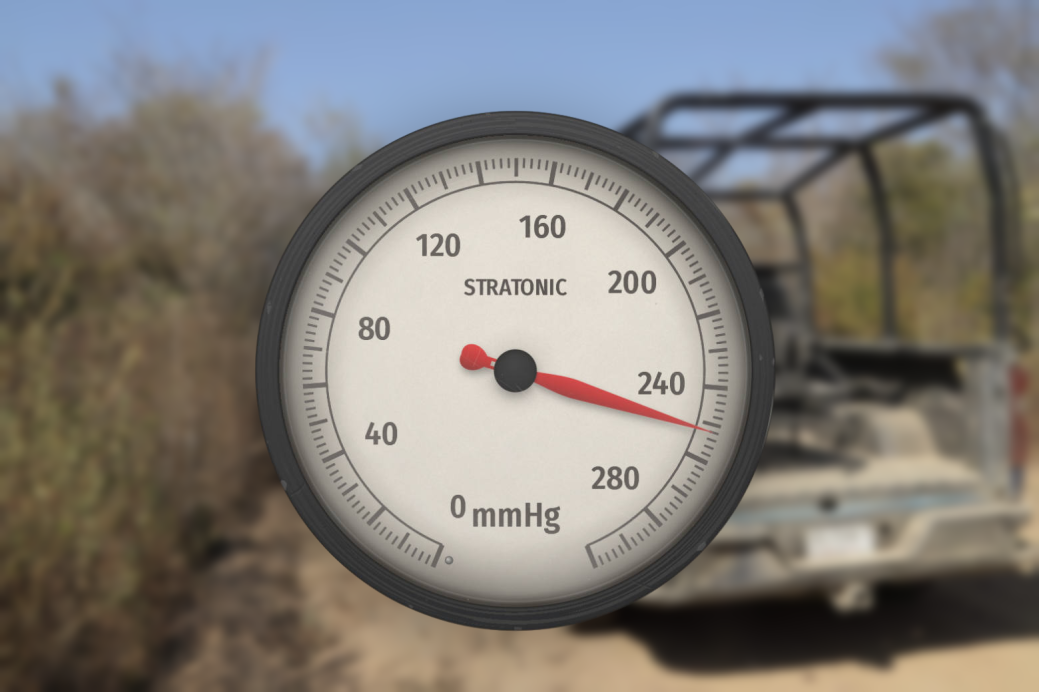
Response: value=252 unit=mmHg
